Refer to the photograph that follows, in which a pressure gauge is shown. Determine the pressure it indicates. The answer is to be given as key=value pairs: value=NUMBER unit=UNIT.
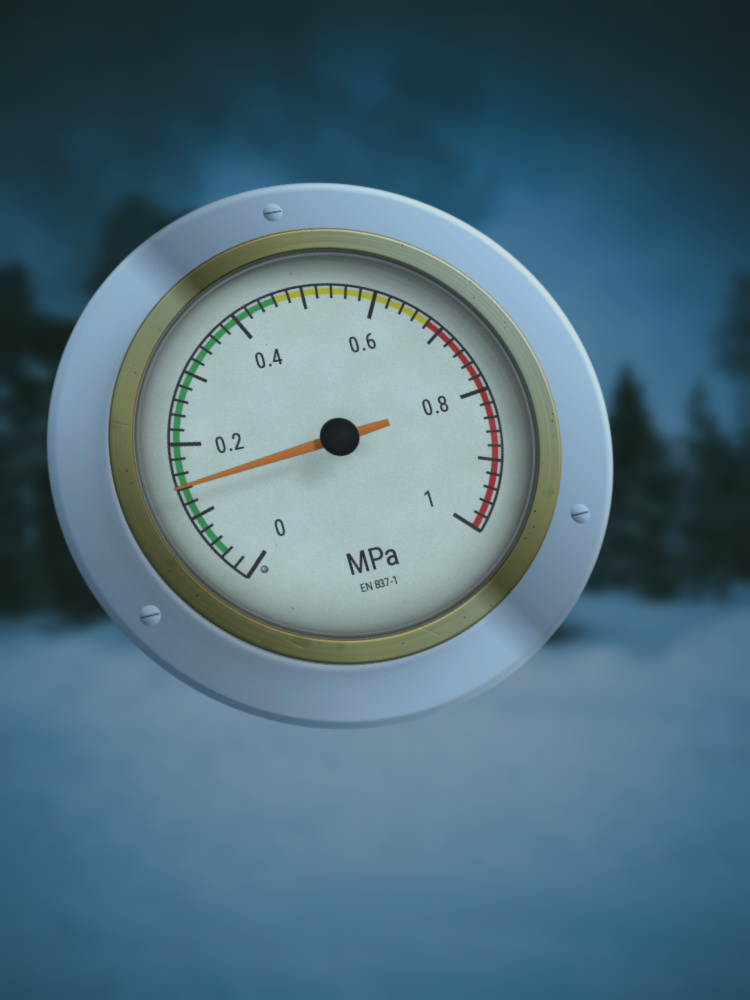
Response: value=0.14 unit=MPa
